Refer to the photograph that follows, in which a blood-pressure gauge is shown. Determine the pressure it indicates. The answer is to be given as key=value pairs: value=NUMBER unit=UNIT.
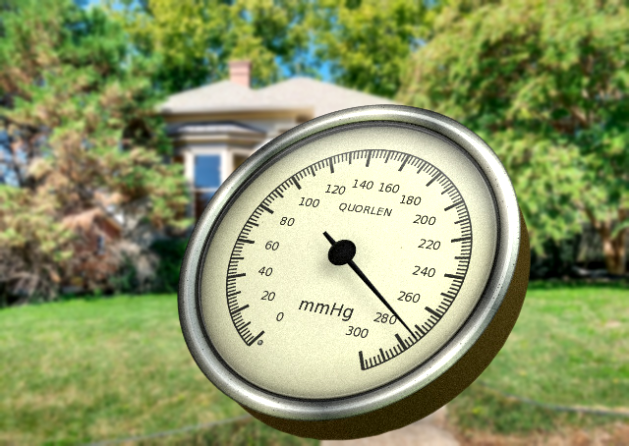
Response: value=274 unit=mmHg
